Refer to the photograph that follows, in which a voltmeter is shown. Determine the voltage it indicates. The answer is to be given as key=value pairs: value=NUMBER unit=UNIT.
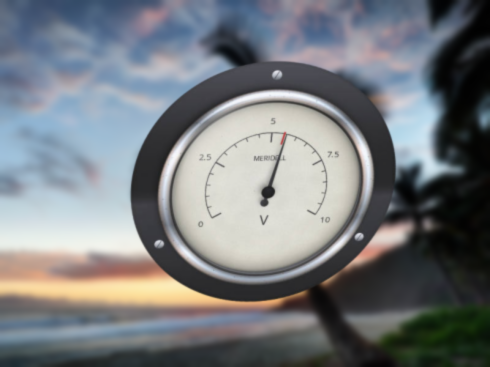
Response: value=5.5 unit=V
